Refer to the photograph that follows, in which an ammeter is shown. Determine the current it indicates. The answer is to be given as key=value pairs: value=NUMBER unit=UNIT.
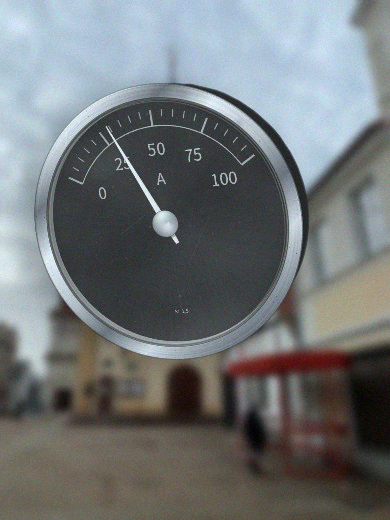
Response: value=30 unit=A
